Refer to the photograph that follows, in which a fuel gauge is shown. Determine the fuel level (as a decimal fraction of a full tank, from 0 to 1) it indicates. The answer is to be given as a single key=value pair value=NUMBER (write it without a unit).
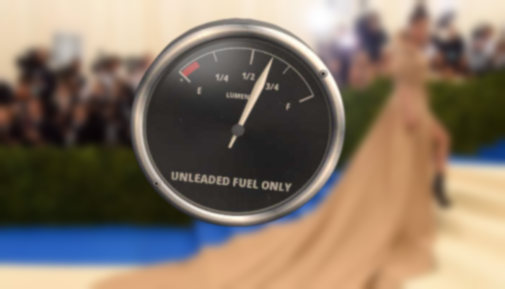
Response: value=0.625
